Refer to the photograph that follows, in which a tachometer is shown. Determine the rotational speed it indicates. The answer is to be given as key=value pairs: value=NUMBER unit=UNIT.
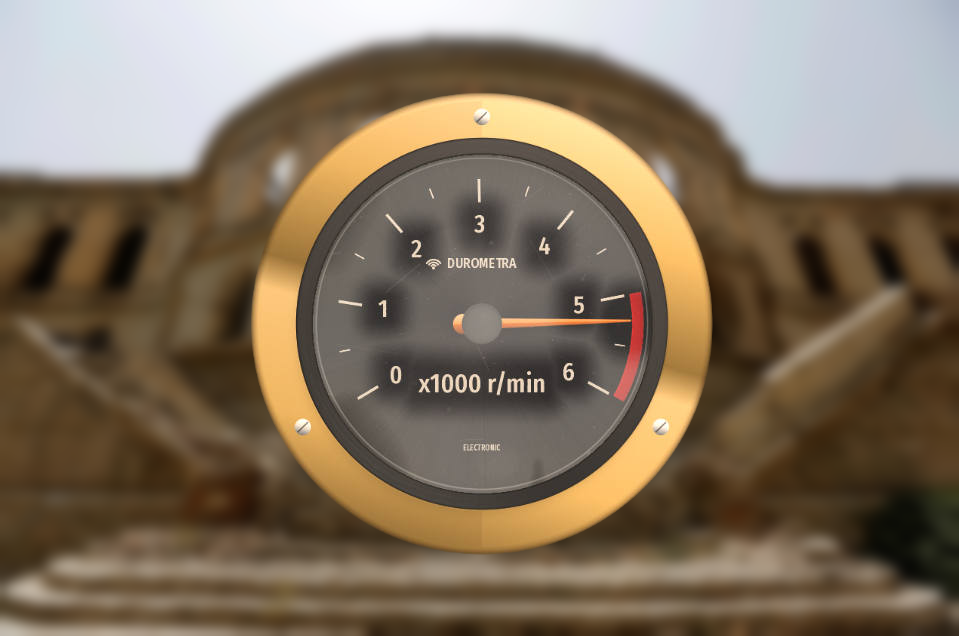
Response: value=5250 unit=rpm
